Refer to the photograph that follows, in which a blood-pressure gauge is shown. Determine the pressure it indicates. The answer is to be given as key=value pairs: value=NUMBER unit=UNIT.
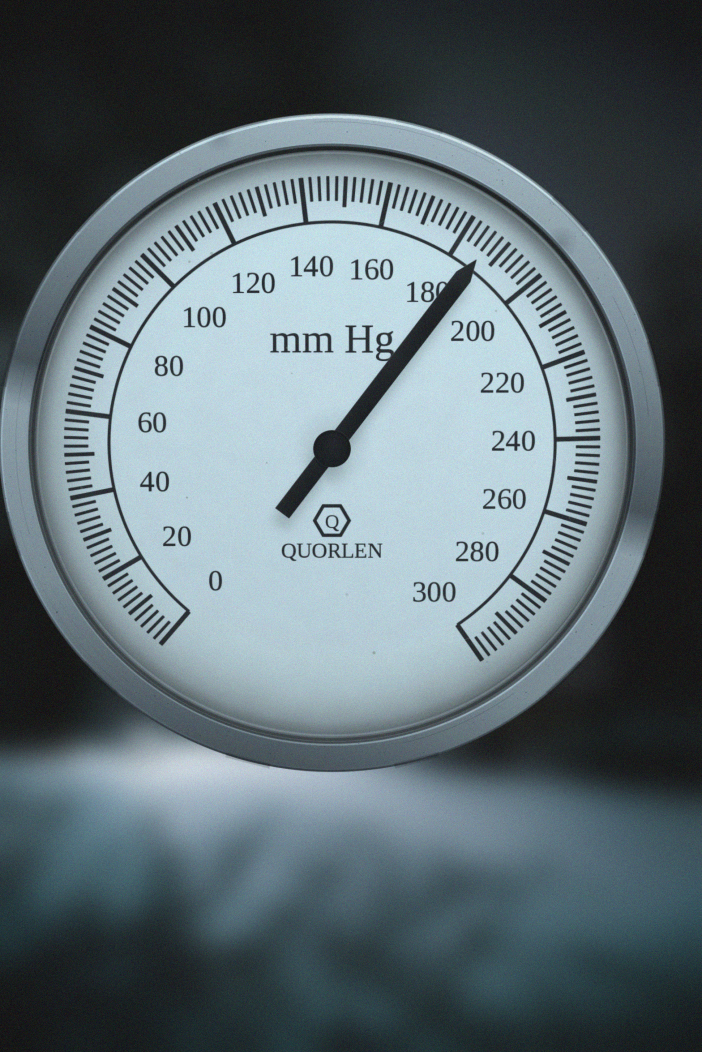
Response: value=186 unit=mmHg
